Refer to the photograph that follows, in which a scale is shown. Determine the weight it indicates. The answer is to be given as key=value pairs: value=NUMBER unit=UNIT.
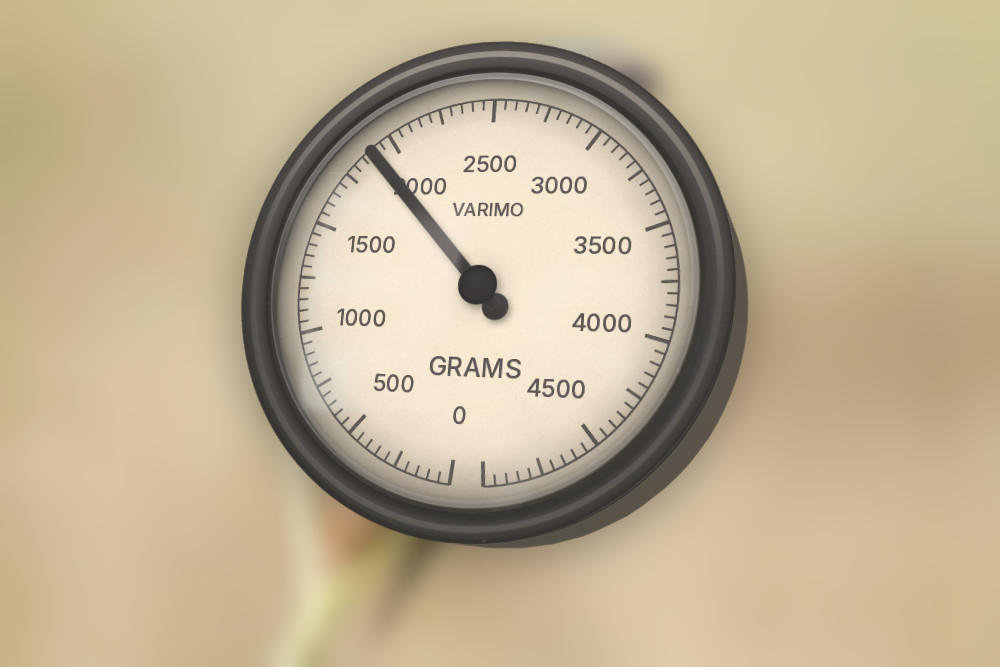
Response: value=1900 unit=g
